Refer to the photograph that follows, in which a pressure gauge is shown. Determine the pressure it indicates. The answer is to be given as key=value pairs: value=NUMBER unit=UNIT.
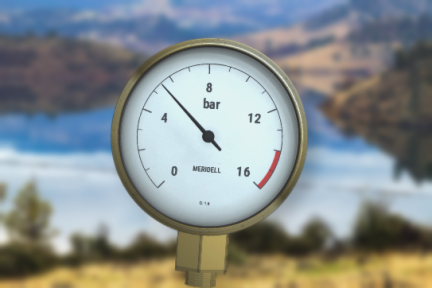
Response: value=5.5 unit=bar
